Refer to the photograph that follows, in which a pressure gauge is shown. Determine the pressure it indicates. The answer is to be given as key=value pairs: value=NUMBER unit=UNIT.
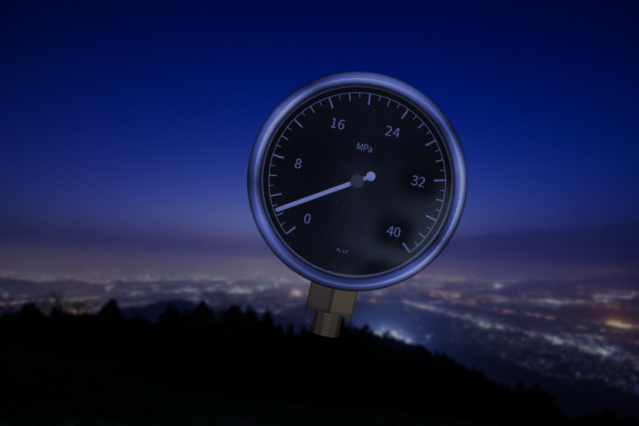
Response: value=2.5 unit=MPa
